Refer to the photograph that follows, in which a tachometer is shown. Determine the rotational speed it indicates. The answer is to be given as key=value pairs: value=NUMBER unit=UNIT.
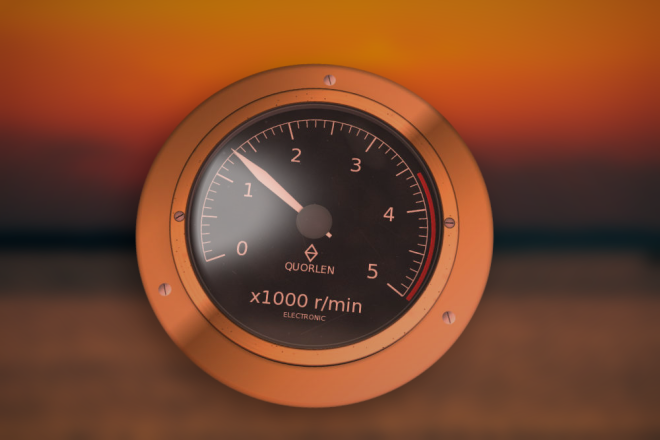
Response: value=1300 unit=rpm
